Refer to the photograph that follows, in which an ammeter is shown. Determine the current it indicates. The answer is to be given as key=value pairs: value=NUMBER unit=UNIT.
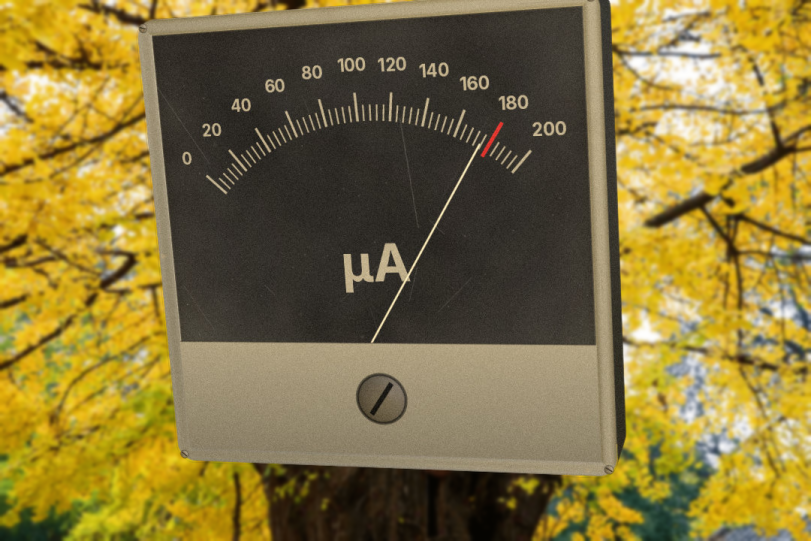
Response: value=176 unit=µA
